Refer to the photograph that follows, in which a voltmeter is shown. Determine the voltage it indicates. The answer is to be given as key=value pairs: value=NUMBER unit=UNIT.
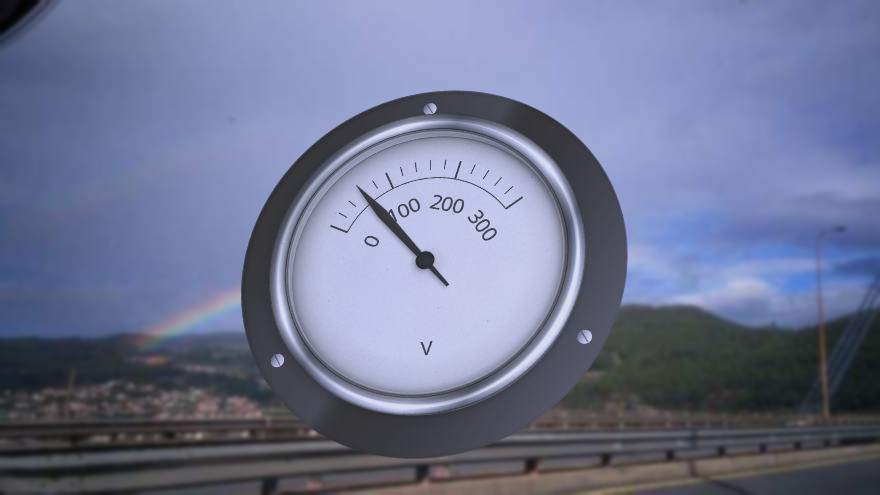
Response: value=60 unit=V
